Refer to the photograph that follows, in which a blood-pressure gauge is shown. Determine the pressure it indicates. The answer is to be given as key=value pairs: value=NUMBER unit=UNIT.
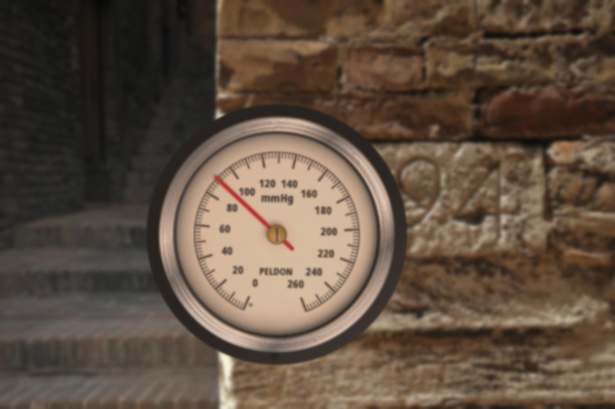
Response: value=90 unit=mmHg
